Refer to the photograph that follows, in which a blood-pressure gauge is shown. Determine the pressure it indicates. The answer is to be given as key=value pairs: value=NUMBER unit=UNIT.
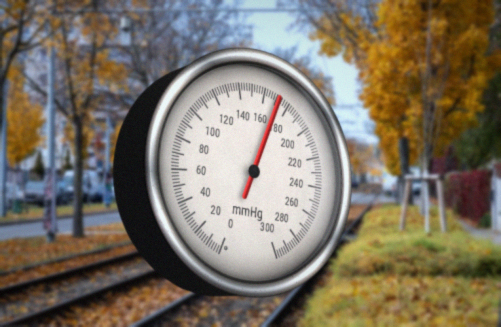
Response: value=170 unit=mmHg
